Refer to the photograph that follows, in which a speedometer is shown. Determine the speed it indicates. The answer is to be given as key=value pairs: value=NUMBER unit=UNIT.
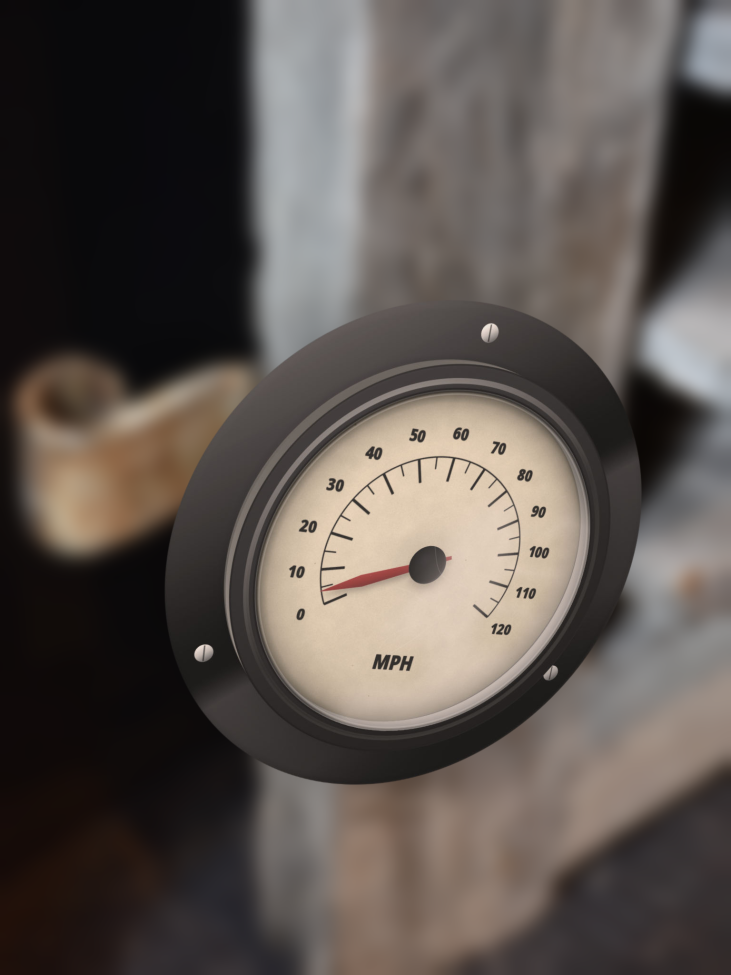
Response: value=5 unit=mph
